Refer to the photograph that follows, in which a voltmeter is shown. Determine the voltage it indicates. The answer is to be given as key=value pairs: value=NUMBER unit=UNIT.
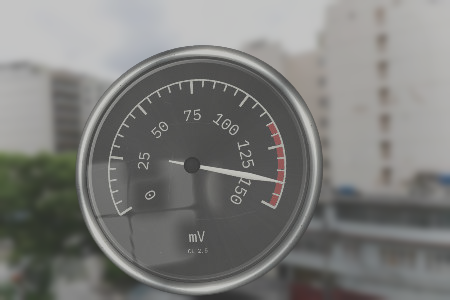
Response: value=140 unit=mV
